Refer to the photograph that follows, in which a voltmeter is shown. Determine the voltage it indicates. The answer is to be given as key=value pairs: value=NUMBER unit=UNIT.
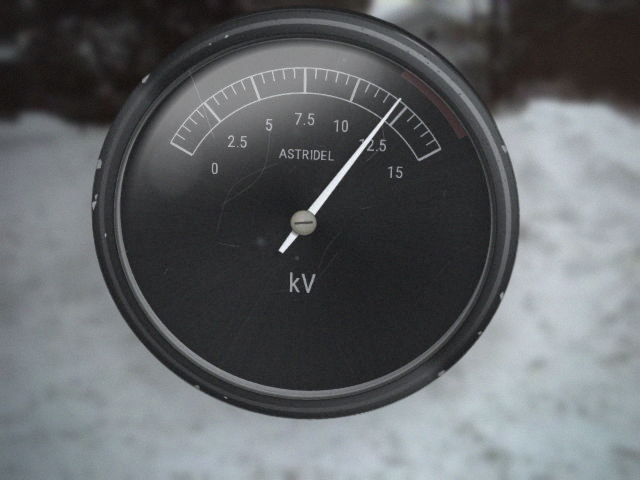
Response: value=12 unit=kV
